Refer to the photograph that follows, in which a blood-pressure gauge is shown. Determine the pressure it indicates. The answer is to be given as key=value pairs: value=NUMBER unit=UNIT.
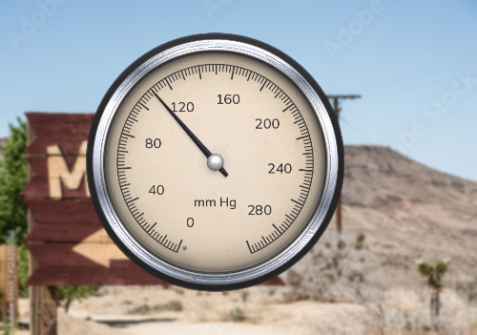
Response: value=110 unit=mmHg
